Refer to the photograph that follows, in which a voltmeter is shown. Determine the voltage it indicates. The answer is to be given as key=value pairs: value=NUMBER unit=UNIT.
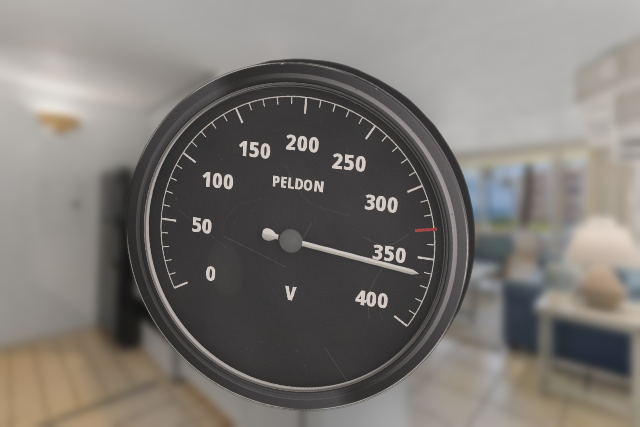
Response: value=360 unit=V
